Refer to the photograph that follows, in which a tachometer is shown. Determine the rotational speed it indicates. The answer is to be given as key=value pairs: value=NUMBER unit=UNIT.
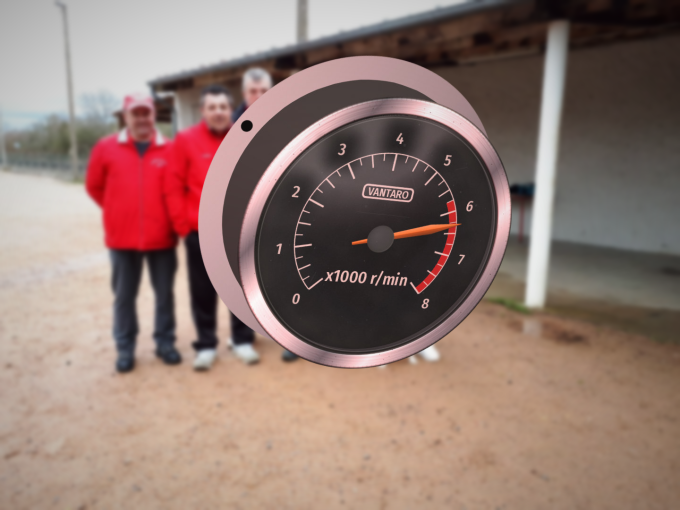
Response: value=6250 unit=rpm
